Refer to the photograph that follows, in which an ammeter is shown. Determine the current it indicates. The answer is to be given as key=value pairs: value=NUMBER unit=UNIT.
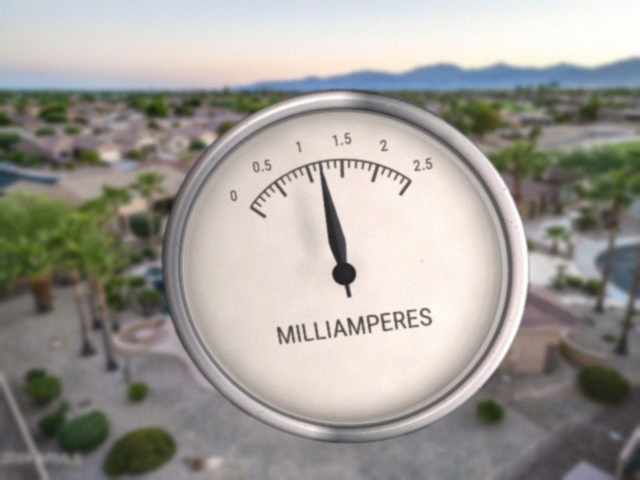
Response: value=1.2 unit=mA
